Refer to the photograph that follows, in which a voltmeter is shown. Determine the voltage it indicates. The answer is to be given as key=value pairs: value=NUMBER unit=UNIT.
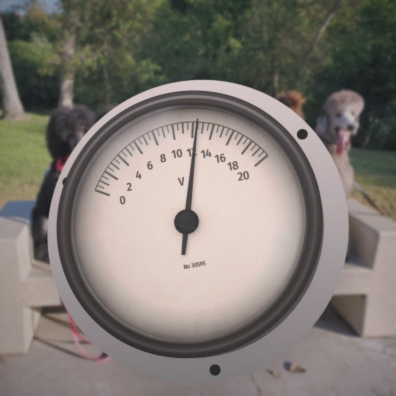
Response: value=12.5 unit=V
